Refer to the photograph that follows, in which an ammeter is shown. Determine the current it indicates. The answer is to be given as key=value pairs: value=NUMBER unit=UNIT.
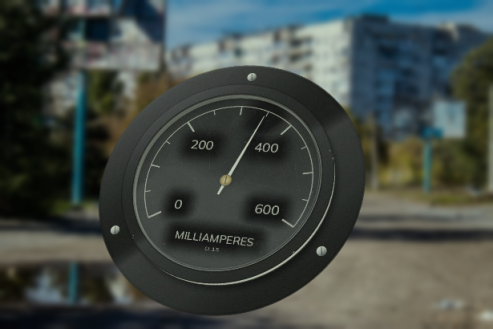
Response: value=350 unit=mA
